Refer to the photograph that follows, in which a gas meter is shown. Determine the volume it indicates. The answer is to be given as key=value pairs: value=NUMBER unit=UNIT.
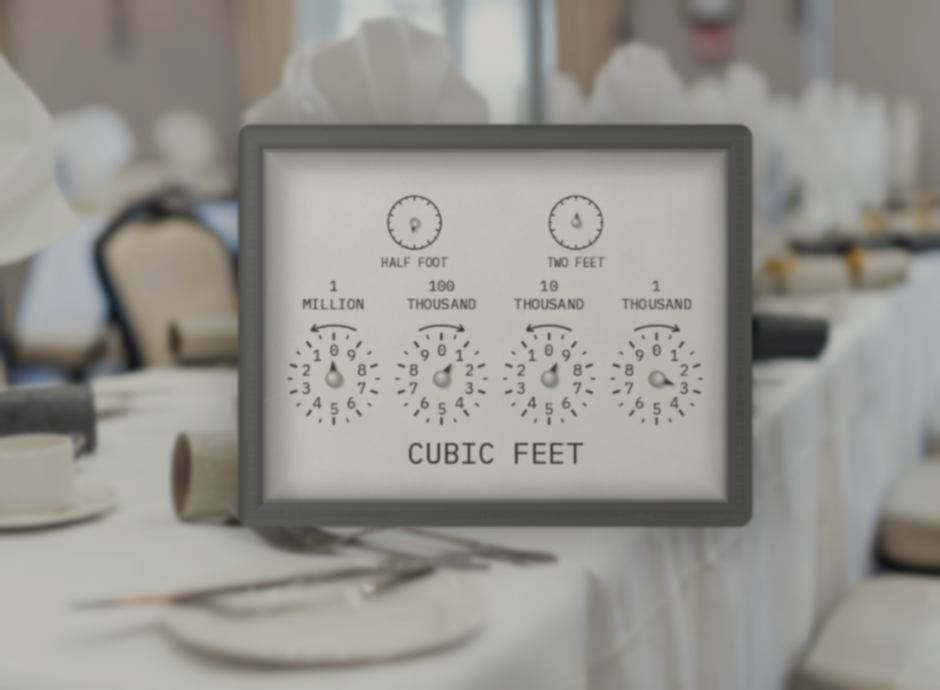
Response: value=9300 unit=ft³
